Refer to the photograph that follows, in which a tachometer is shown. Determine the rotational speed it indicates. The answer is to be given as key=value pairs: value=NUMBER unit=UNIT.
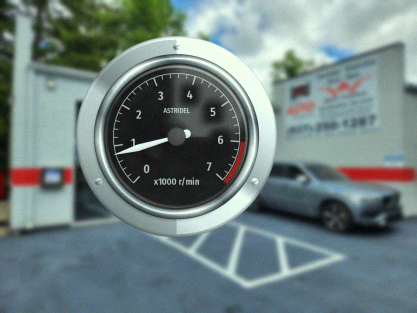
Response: value=800 unit=rpm
